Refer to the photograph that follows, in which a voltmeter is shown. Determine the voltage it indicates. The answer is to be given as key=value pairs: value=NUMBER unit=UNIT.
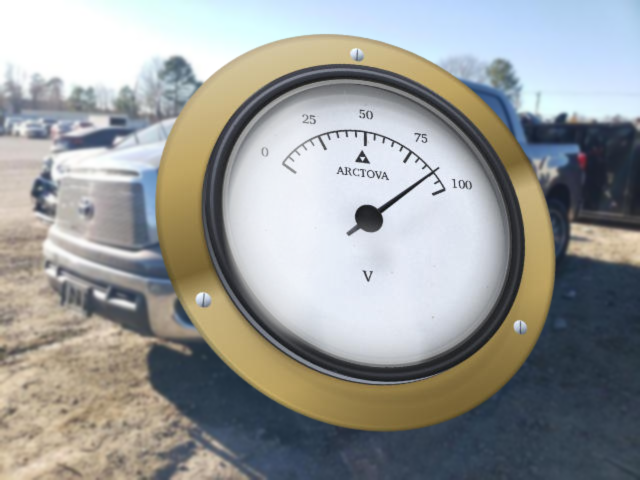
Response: value=90 unit=V
